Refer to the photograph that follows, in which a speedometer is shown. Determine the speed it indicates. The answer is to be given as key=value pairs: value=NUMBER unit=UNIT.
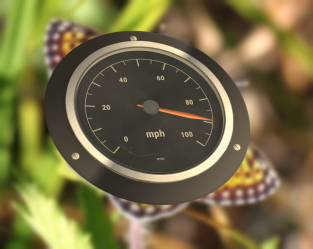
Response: value=90 unit=mph
